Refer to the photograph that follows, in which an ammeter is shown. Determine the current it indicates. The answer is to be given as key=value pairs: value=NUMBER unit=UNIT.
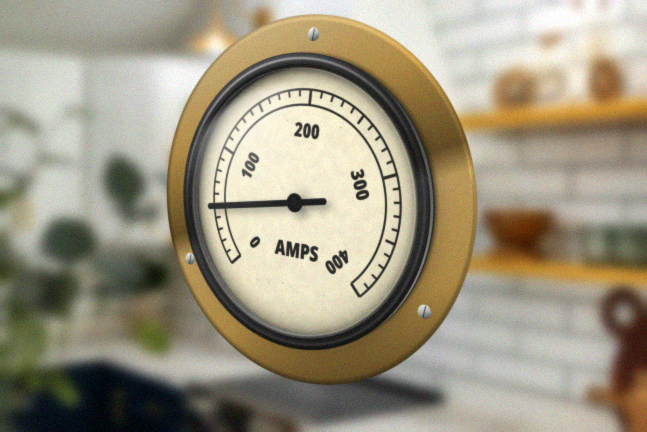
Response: value=50 unit=A
